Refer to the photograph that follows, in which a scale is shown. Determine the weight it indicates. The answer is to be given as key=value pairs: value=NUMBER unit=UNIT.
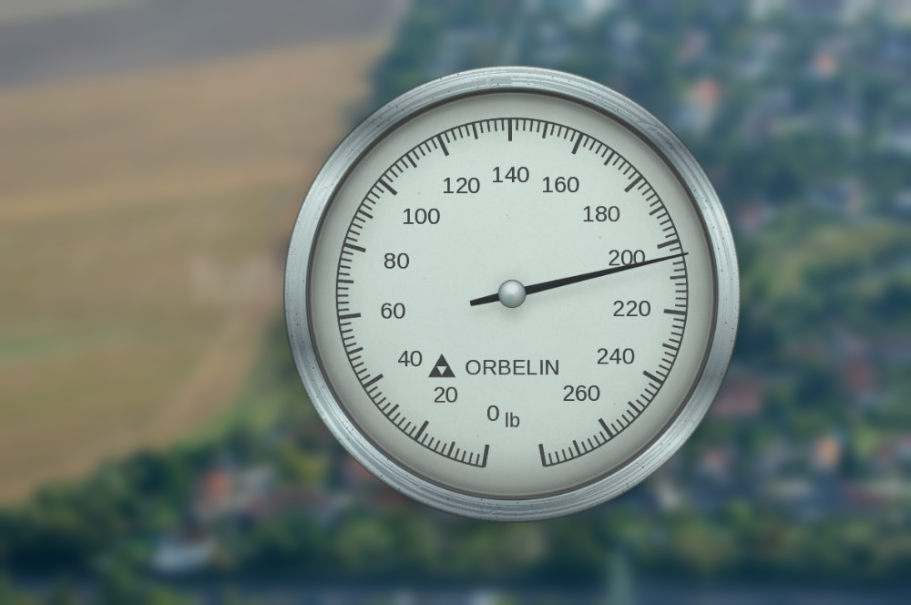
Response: value=204 unit=lb
